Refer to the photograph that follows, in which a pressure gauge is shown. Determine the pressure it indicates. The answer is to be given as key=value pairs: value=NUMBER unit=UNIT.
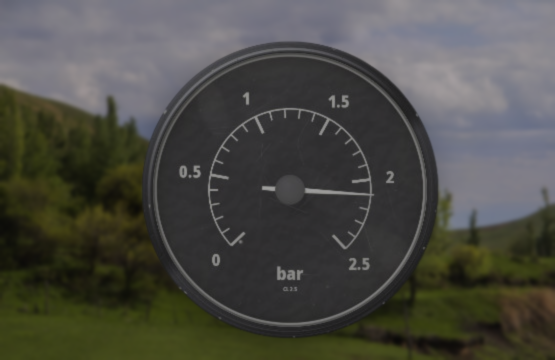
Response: value=2.1 unit=bar
